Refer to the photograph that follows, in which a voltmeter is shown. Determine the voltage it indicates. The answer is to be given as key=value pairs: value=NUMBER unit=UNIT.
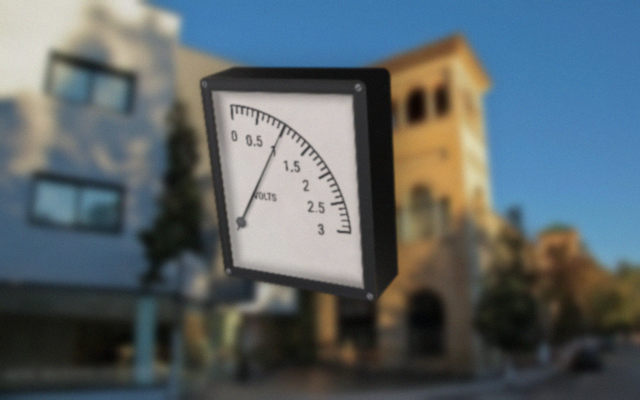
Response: value=1 unit=V
